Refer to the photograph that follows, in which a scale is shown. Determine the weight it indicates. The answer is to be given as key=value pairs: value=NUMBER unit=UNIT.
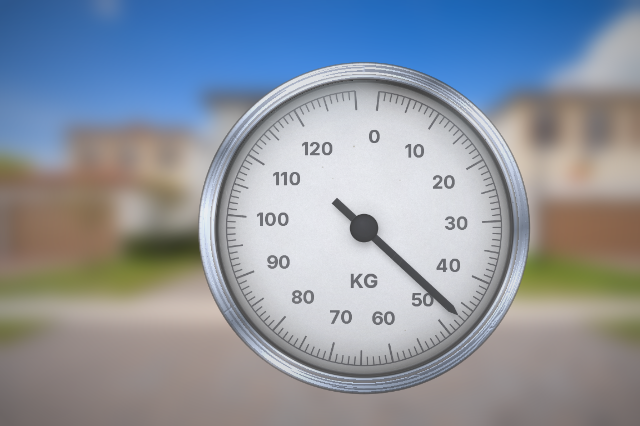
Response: value=47 unit=kg
